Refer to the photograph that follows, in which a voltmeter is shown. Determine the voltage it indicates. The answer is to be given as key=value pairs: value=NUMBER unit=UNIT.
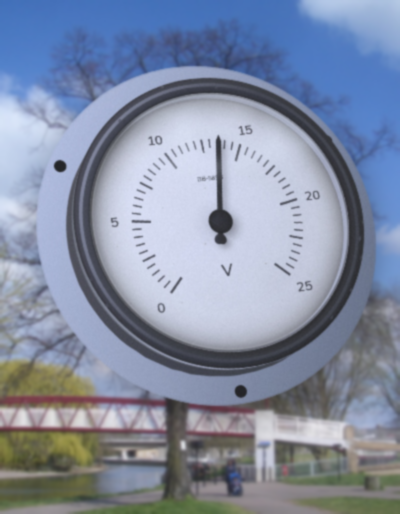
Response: value=13.5 unit=V
